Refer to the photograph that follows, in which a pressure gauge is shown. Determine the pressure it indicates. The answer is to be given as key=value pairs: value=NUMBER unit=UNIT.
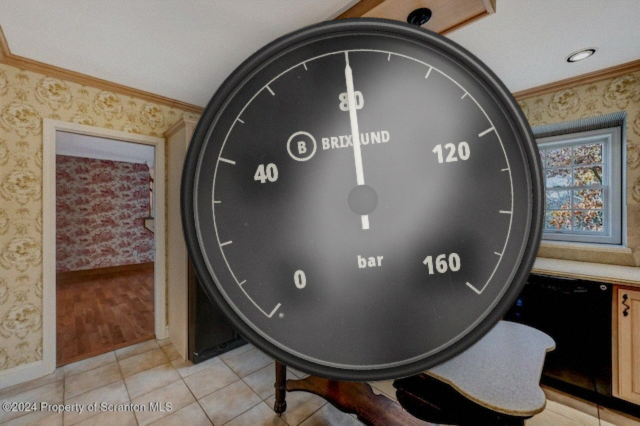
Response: value=80 unit=bar
